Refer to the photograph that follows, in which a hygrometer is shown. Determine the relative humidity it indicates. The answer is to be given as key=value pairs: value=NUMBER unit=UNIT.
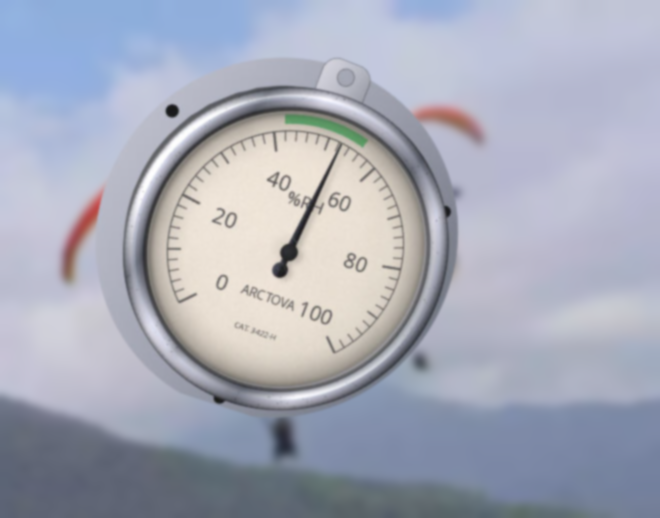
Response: value=52 unit=%
